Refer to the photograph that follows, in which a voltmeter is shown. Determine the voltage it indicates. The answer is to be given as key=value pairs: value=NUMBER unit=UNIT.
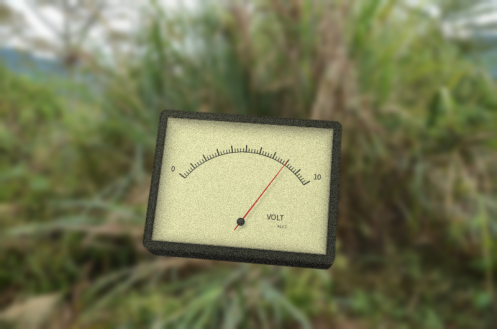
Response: value=8 unit=V
